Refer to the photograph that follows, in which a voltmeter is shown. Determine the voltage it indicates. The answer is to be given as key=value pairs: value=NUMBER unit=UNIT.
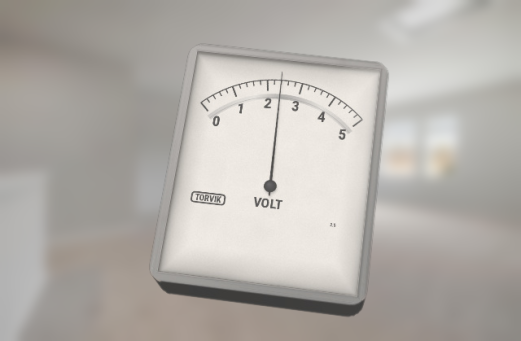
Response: value=2.4 unit=V
